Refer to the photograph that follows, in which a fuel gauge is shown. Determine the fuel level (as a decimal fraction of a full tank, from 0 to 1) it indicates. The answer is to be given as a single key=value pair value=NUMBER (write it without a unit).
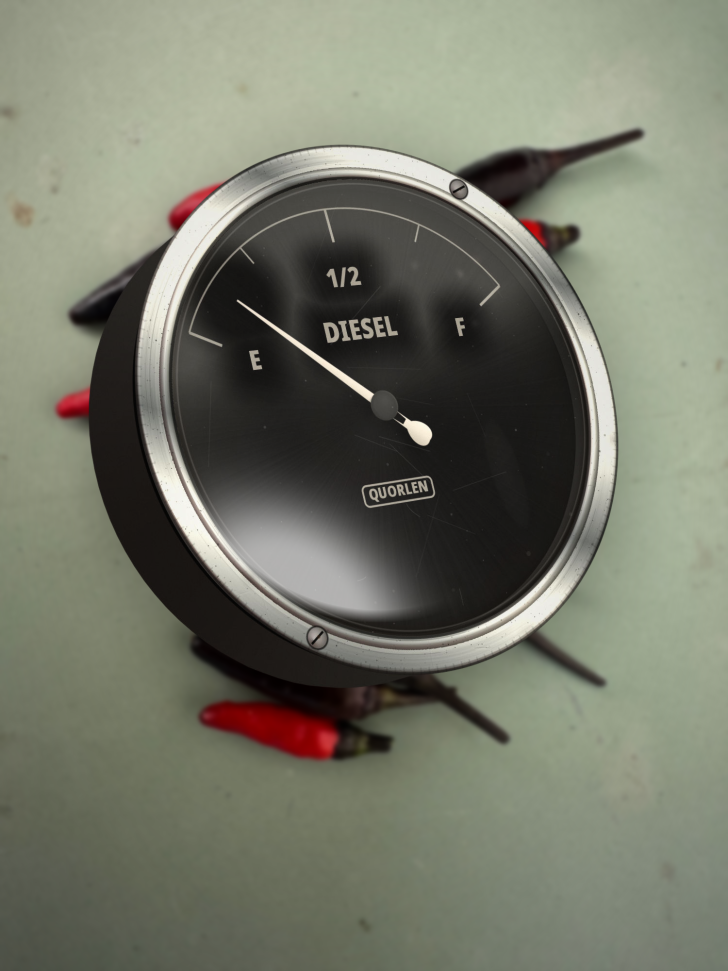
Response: value=0.125
